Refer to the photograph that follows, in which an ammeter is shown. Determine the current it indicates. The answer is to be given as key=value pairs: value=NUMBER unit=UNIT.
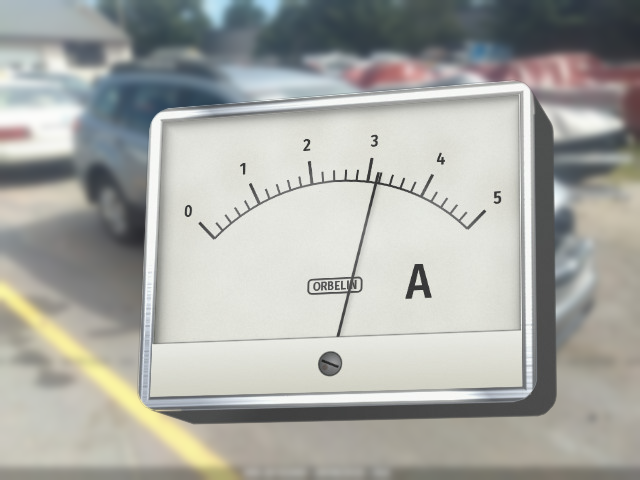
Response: value=3.2 unit=A
